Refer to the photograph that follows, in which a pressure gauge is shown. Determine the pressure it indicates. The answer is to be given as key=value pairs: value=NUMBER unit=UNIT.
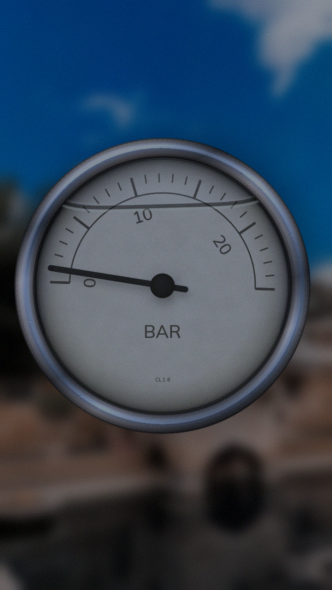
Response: value=1 unit=bar
